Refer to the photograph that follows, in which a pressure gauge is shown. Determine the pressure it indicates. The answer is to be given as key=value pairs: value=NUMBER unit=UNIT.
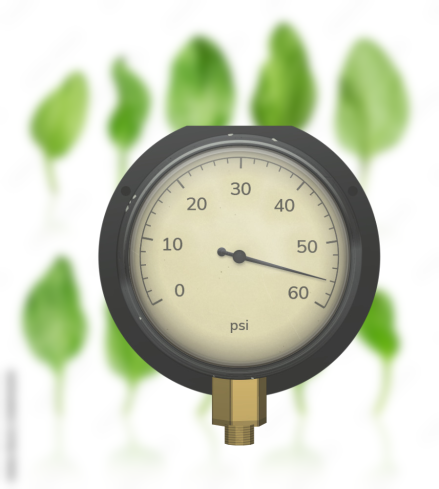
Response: value=56 unit=psi
